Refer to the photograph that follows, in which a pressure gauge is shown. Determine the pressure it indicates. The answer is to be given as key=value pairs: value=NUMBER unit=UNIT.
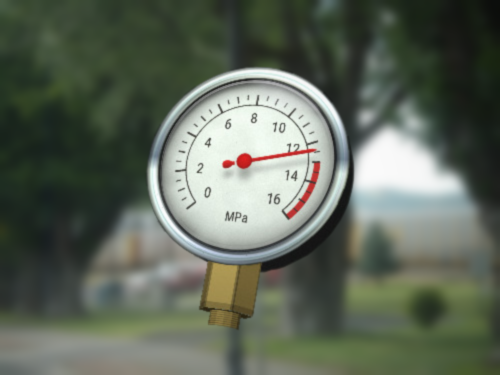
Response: value=12.5 unit=MPa
